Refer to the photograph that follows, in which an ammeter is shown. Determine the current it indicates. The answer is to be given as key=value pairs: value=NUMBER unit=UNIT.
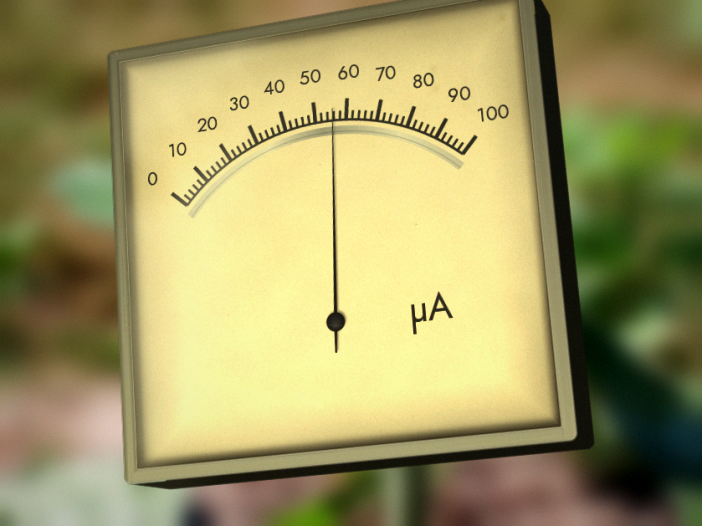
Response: value=56 unit=µA
